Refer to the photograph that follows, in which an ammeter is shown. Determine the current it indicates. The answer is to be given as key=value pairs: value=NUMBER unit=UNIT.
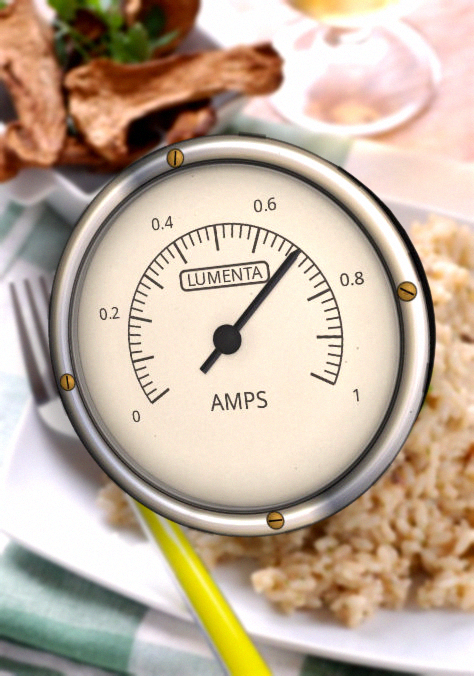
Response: value=0.7 unit=A
